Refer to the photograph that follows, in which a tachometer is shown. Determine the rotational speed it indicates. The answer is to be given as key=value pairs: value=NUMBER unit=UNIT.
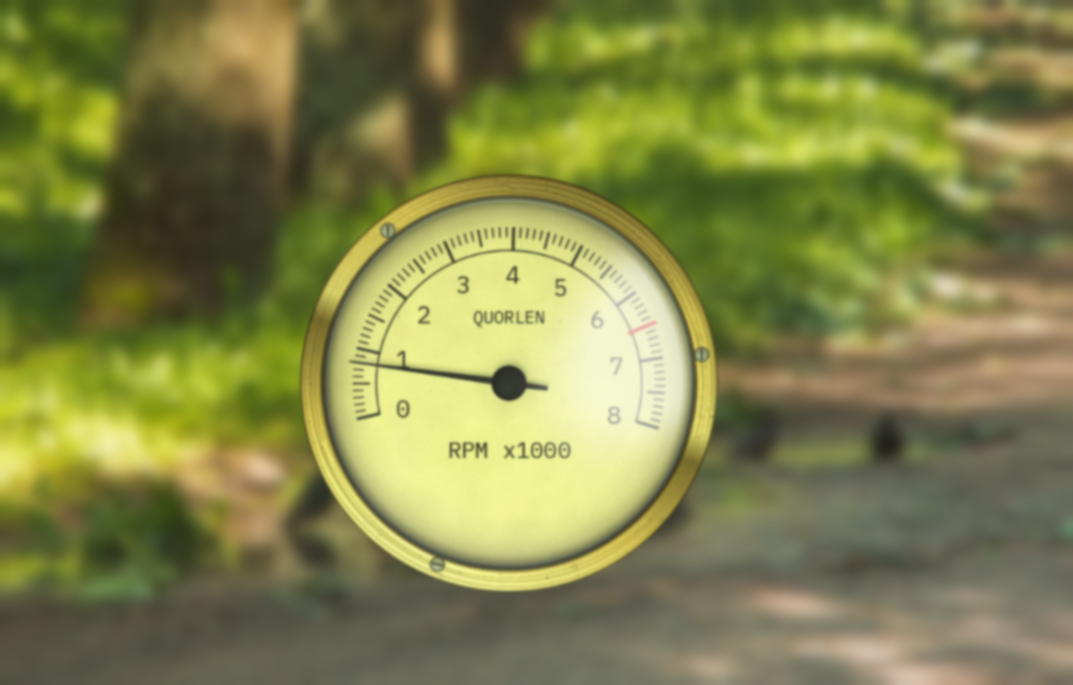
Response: value=800 unit=rpm
